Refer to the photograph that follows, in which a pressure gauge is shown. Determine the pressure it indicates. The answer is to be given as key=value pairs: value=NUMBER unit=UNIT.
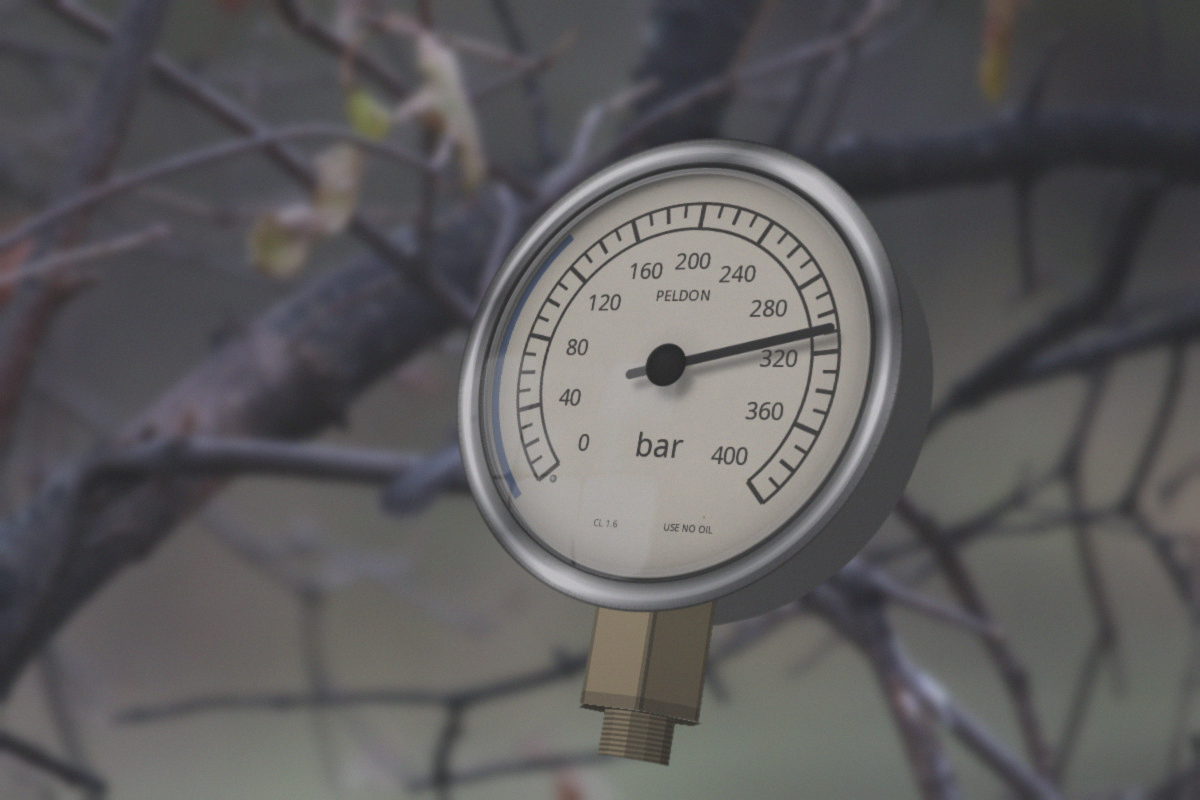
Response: value=310 unit=bar
